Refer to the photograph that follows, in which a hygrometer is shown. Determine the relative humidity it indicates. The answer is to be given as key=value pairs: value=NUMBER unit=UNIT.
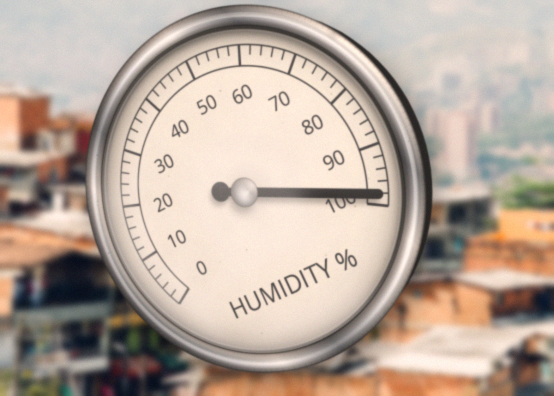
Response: value=98 unit=%
